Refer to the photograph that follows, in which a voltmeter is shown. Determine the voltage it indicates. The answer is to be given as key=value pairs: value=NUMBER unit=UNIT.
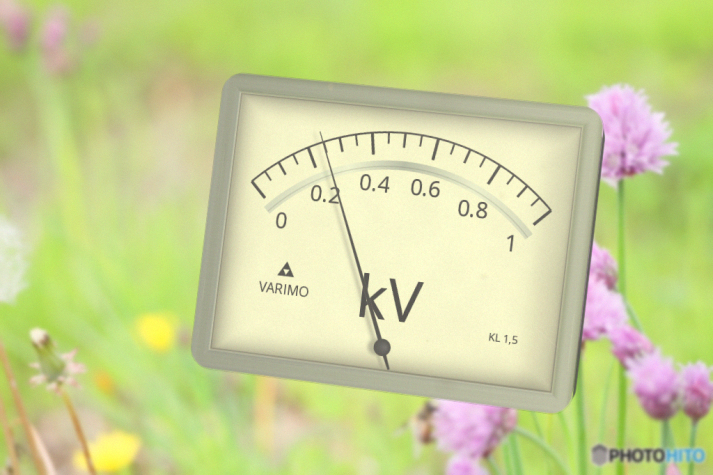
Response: value=0.25 unit=kV
